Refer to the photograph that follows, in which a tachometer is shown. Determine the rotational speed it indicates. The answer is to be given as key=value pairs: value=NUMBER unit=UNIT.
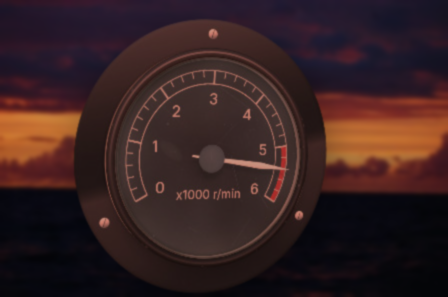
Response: value=5400 unit=rpm
